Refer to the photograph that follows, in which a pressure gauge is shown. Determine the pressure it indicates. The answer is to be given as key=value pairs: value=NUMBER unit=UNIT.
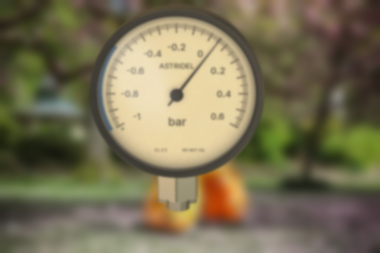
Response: value=0.05 unit=bar
